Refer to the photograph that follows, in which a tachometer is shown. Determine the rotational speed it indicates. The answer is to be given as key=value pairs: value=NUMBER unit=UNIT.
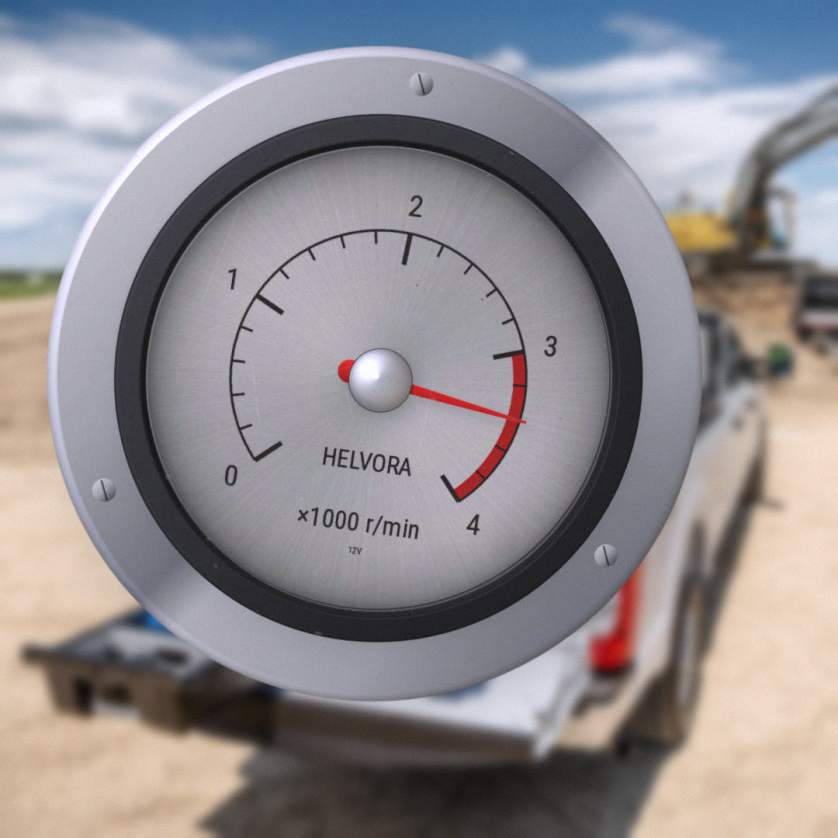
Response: value=3400 unit=rpm
